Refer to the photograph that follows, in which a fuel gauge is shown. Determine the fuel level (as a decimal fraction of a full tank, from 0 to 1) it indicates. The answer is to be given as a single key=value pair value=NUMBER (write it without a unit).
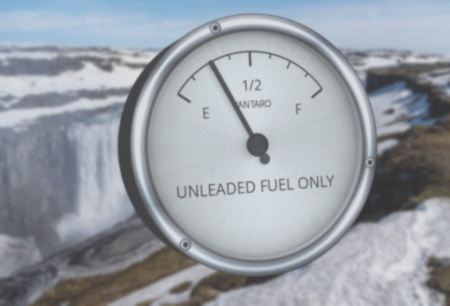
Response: value=0.25
